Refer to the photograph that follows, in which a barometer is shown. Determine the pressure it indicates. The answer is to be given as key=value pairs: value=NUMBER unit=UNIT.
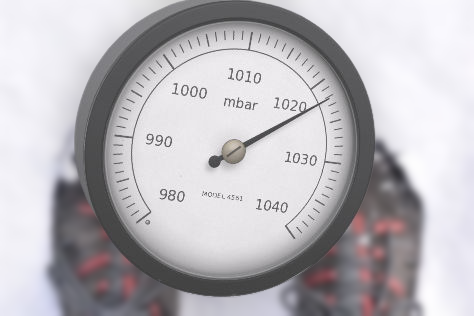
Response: value=1022 unit=mbar
